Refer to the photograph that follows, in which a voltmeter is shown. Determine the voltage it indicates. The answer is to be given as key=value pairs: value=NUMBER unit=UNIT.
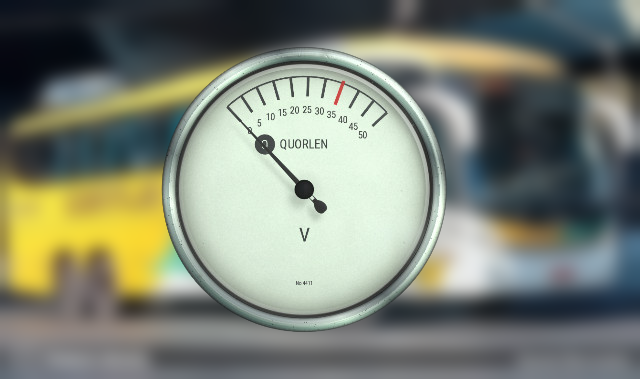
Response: value=0 unit=V
